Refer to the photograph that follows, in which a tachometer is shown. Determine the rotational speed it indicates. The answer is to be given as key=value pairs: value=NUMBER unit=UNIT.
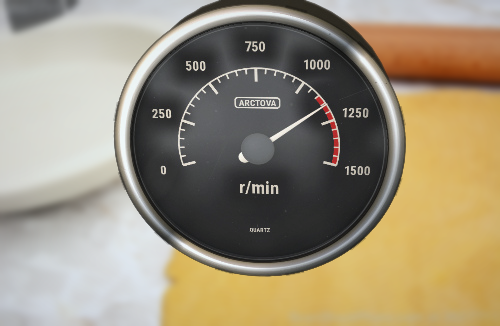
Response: value=1150 unit=rpm
